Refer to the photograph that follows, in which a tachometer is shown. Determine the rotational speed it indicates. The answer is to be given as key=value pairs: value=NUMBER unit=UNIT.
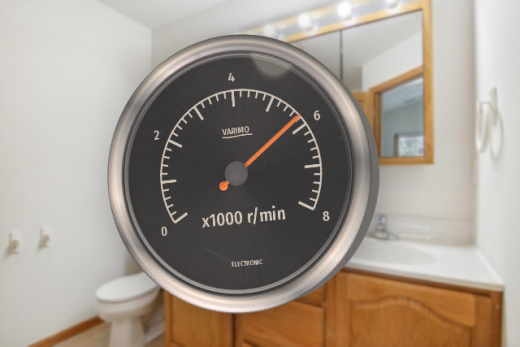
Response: value=5800 unit=rpm
